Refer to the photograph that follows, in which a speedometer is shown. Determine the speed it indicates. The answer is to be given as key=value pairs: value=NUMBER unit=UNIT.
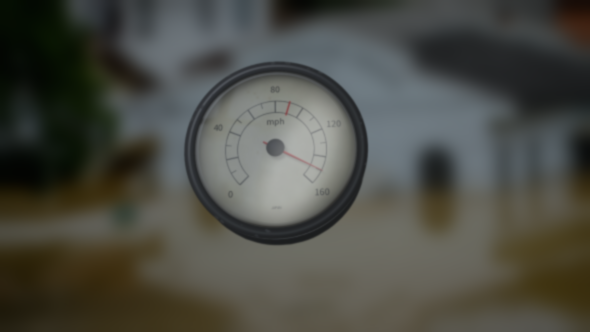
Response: value=150 unit=mph
